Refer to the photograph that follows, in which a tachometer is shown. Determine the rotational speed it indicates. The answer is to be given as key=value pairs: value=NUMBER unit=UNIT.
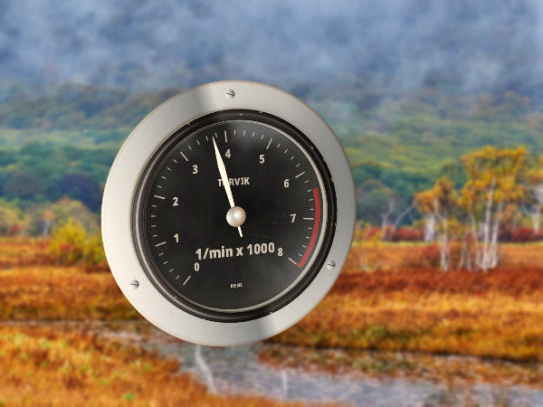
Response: value=3700 unit=rpm
